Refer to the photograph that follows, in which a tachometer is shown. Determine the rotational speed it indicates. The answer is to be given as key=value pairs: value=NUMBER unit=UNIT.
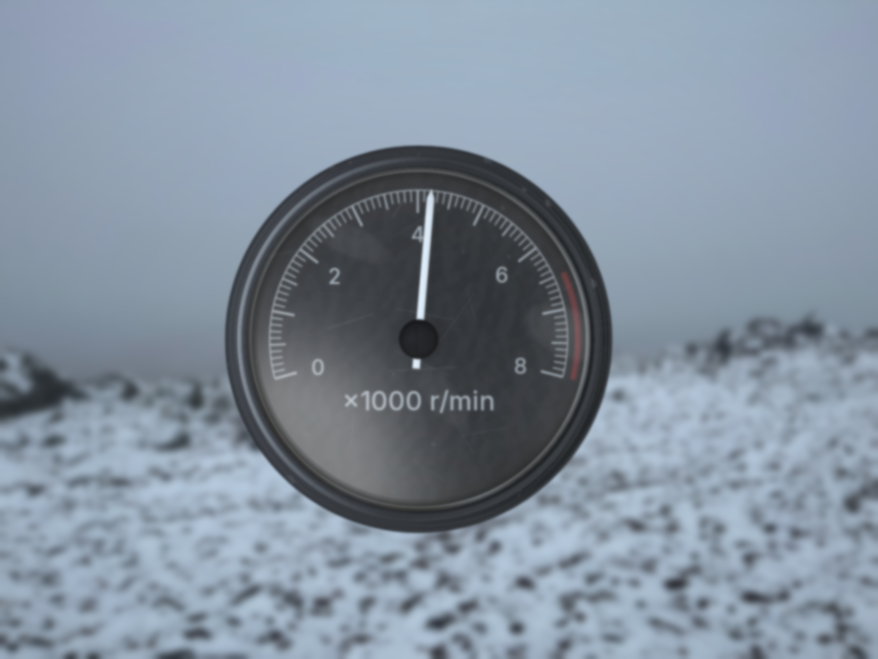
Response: value=4200 unit=rpm
